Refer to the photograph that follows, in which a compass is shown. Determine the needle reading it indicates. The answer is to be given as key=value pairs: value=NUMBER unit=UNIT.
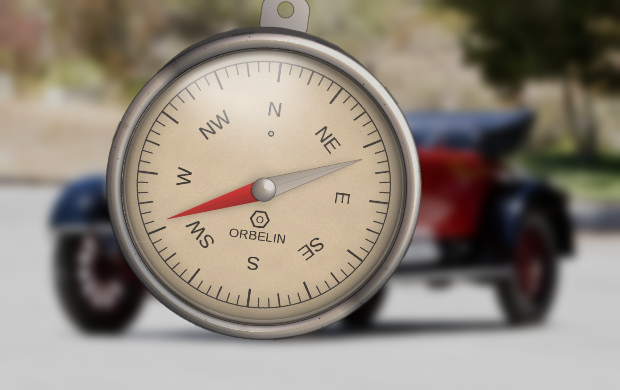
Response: value=245 unit=°
